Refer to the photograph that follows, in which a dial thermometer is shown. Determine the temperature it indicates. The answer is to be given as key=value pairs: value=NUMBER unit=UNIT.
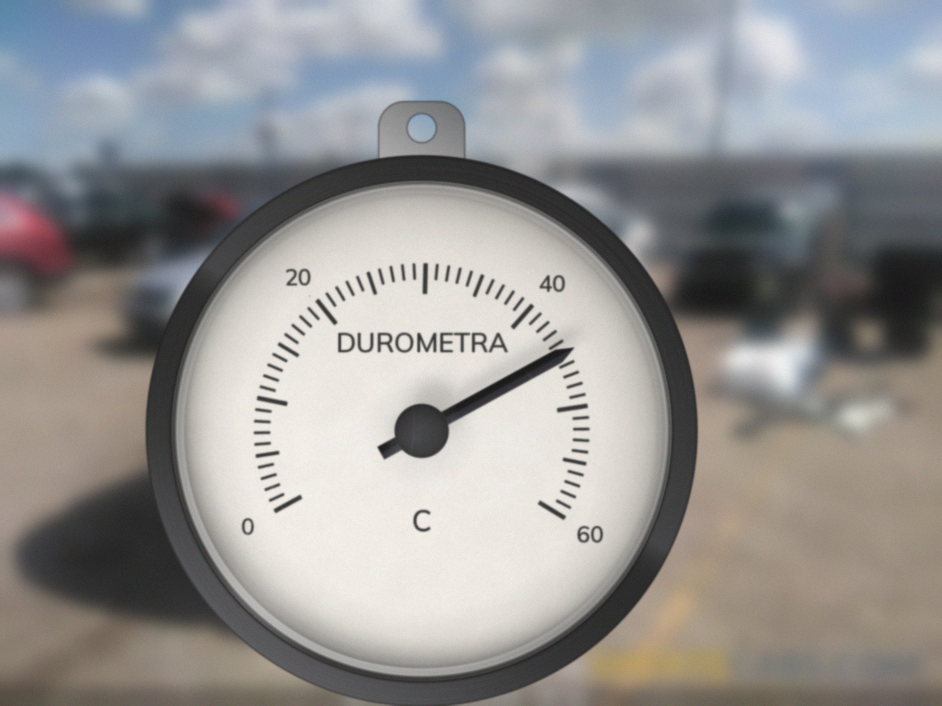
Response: value=45 unit=°C
